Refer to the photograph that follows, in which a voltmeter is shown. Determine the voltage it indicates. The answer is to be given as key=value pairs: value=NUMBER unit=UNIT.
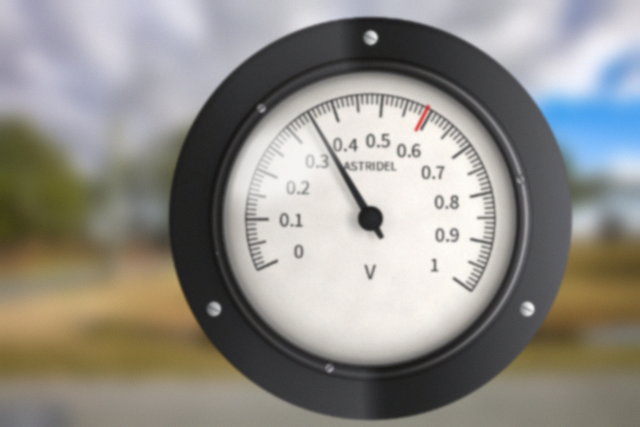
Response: value=0.35 unit=V
